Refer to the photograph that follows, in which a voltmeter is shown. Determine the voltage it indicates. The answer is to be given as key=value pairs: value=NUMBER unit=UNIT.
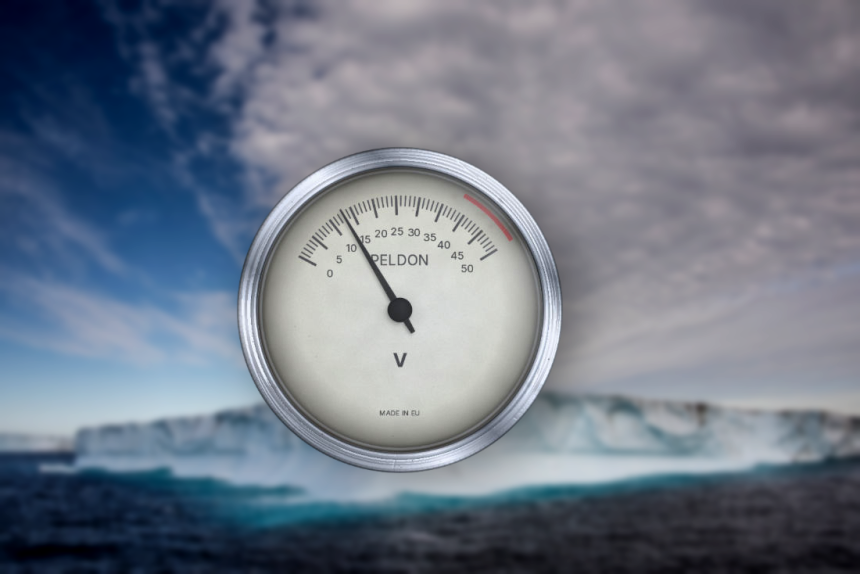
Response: value=13 unit=V
